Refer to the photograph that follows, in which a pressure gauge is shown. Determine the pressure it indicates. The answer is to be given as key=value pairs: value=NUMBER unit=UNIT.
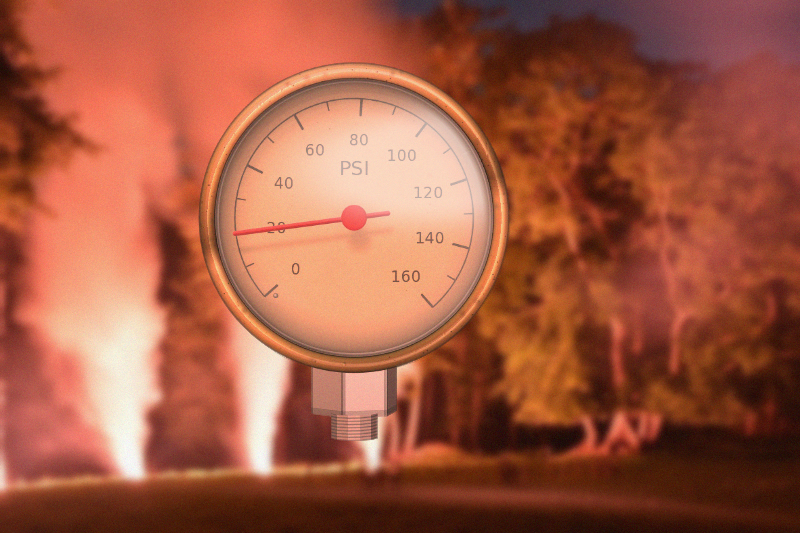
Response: value=20 unit=psi
